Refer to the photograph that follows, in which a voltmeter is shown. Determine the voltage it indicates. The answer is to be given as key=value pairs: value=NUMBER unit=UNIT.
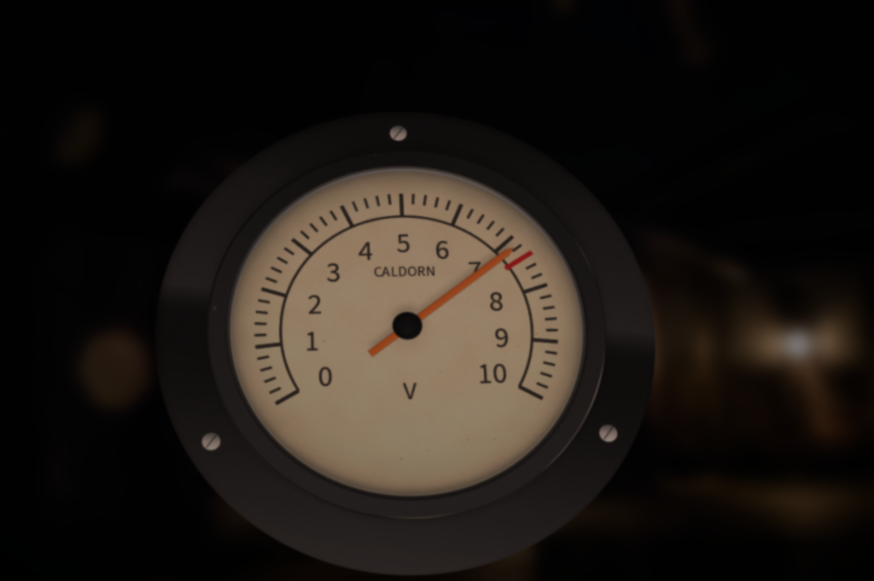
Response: value=7.2 unit=V
